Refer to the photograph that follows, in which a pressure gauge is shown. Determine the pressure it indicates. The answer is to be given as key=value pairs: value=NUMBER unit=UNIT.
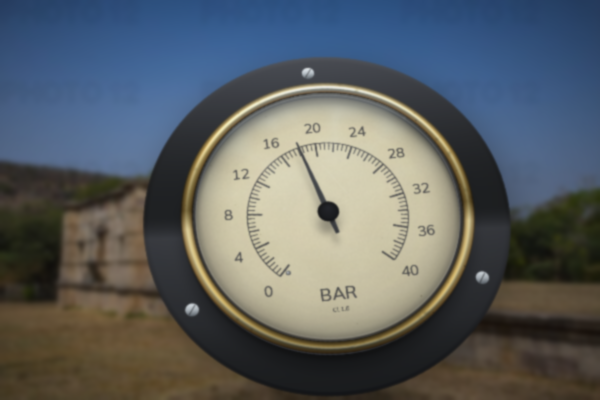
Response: value=18 unit=bar
